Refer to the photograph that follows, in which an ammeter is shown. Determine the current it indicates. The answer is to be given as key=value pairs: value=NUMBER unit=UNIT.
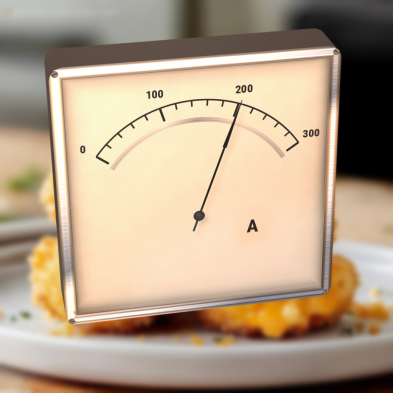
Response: value=200 unit=A
